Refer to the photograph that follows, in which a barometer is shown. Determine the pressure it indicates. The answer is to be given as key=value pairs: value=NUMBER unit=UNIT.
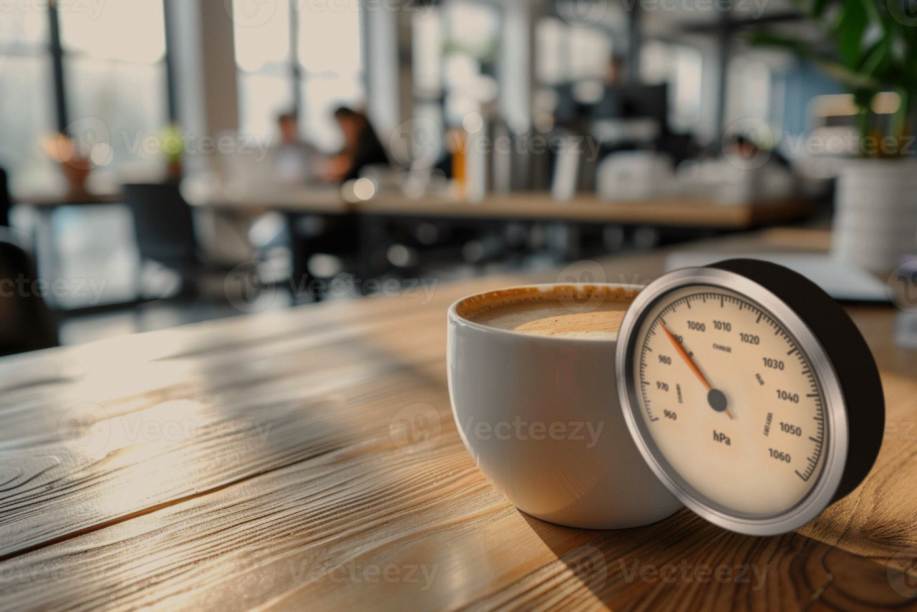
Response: value=990 unit=hPa
